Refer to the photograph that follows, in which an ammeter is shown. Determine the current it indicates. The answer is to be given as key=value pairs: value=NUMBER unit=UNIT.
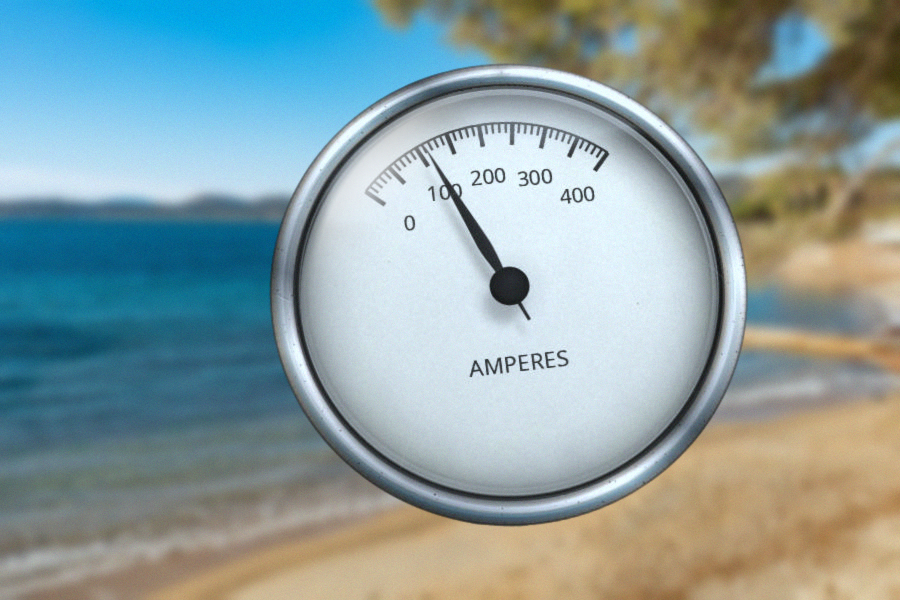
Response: value=110 unit=A
